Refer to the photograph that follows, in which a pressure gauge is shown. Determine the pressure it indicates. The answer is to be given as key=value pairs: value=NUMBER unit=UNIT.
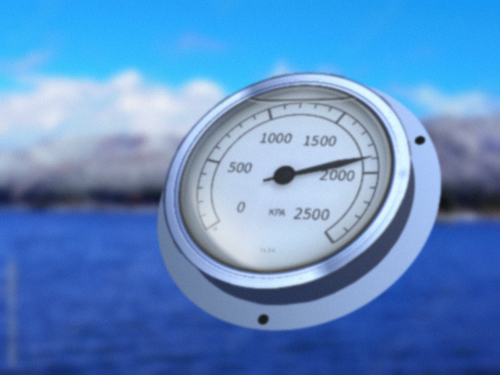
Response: value=1900 unit=kPa
